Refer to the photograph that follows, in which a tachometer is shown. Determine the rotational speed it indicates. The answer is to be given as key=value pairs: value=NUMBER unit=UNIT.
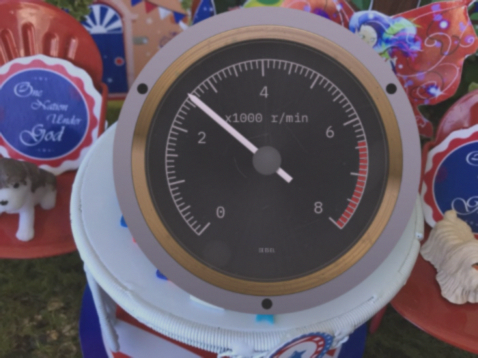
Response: value=2600 unit=rpm
